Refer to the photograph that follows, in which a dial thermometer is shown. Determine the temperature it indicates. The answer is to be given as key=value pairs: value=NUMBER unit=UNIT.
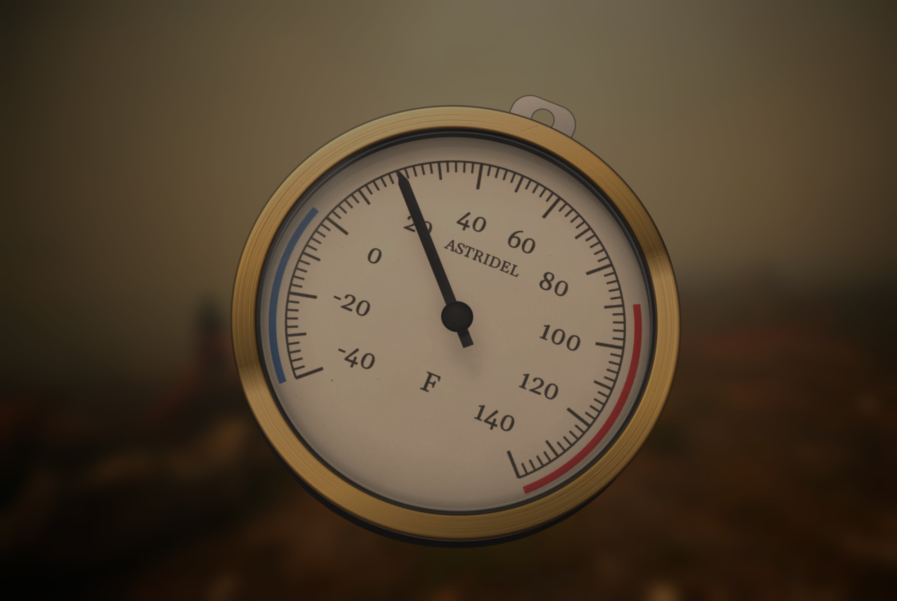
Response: value=20 unit=°F
